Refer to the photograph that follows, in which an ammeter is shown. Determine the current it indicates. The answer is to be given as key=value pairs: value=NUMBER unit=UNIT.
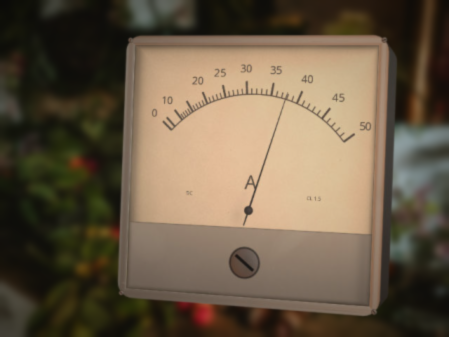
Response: value=38 unit=A
